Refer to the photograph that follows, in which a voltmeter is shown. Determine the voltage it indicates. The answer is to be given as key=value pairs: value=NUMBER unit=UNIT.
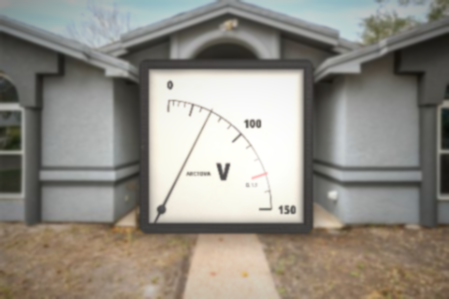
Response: value=70 unit=V
